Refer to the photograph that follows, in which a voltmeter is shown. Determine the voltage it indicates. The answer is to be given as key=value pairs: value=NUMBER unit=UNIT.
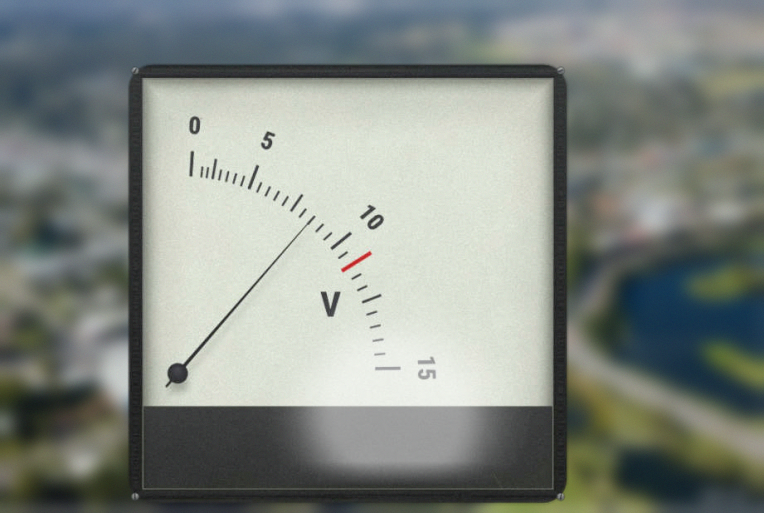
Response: value=8.5 unit=V
